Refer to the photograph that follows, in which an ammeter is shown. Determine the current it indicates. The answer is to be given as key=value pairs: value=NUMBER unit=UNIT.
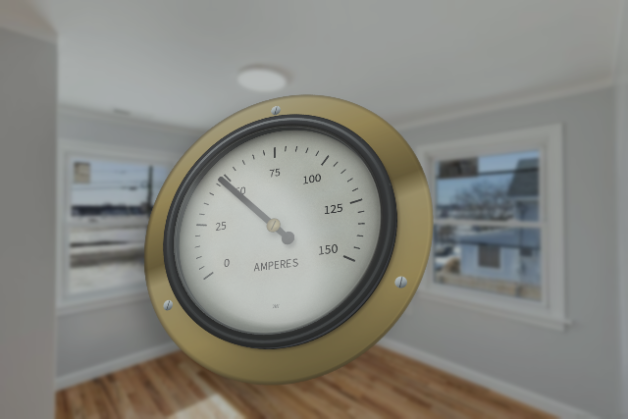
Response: value=47.5 unit=A
